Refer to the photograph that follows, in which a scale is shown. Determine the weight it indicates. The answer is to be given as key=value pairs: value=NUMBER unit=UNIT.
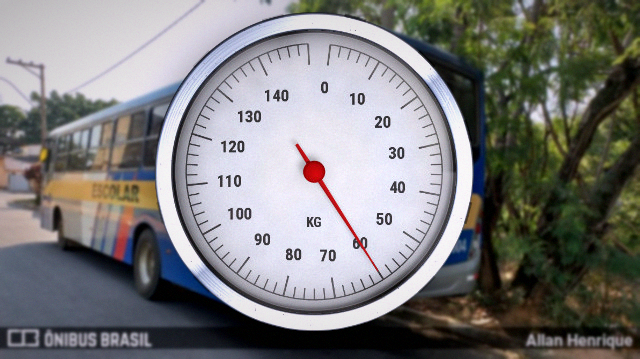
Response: value=60 unit=kg
